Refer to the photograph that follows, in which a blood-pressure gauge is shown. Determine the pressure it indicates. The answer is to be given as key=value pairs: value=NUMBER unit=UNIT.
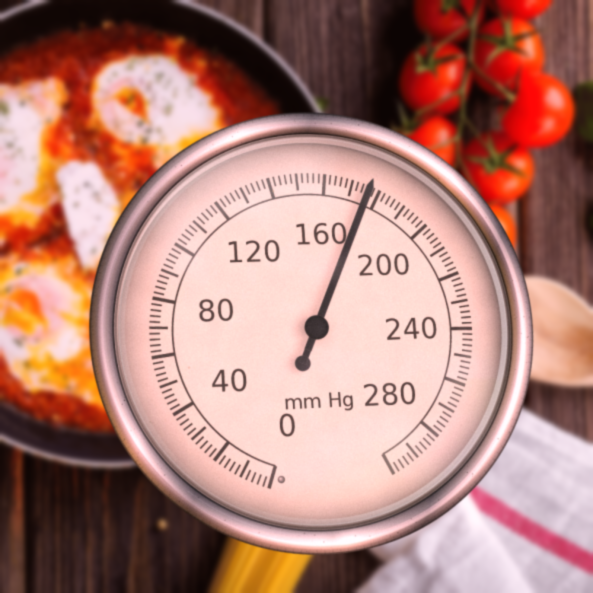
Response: value=176 unit=mmHg
